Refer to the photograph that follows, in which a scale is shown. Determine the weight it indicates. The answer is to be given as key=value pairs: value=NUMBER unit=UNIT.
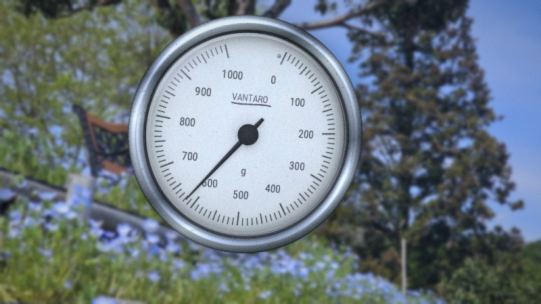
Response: value=620 unit=g
